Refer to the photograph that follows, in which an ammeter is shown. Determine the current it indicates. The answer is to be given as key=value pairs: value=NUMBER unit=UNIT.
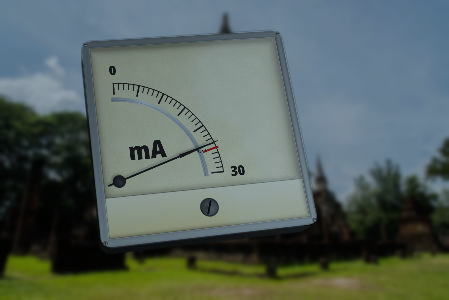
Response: value=24 unit=mA
